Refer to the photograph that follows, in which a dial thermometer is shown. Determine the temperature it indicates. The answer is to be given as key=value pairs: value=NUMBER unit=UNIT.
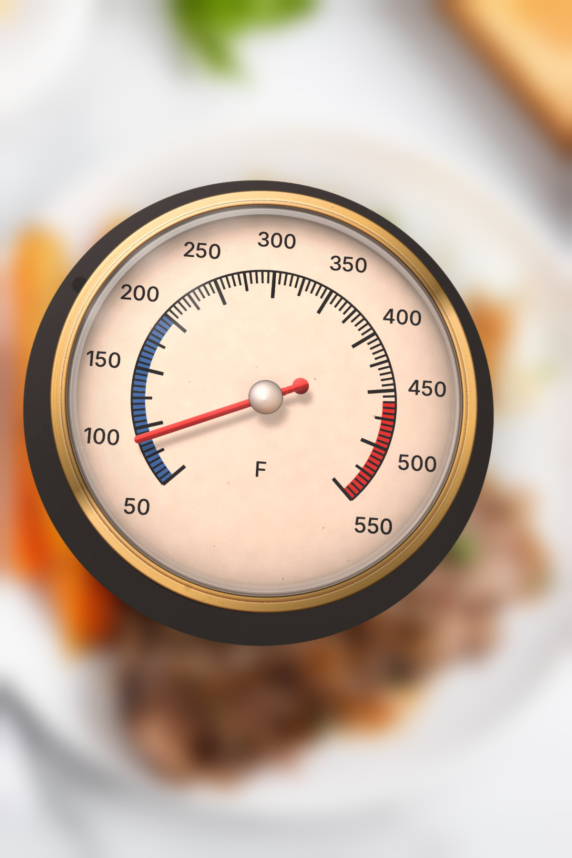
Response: value=90 unit=°F
